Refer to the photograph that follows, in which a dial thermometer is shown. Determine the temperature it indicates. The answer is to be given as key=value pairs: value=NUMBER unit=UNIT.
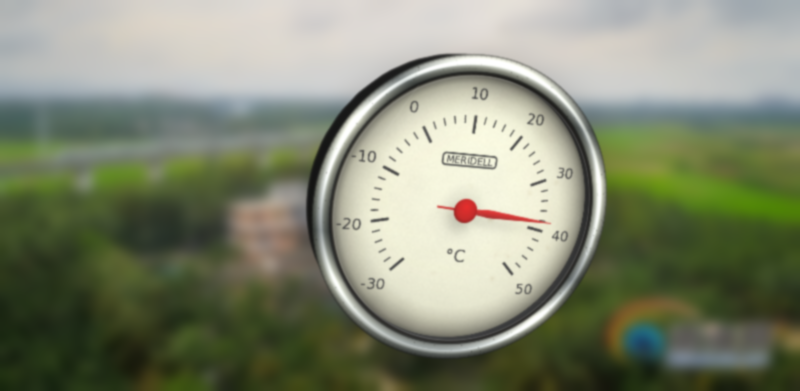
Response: value=38 unit=°C
